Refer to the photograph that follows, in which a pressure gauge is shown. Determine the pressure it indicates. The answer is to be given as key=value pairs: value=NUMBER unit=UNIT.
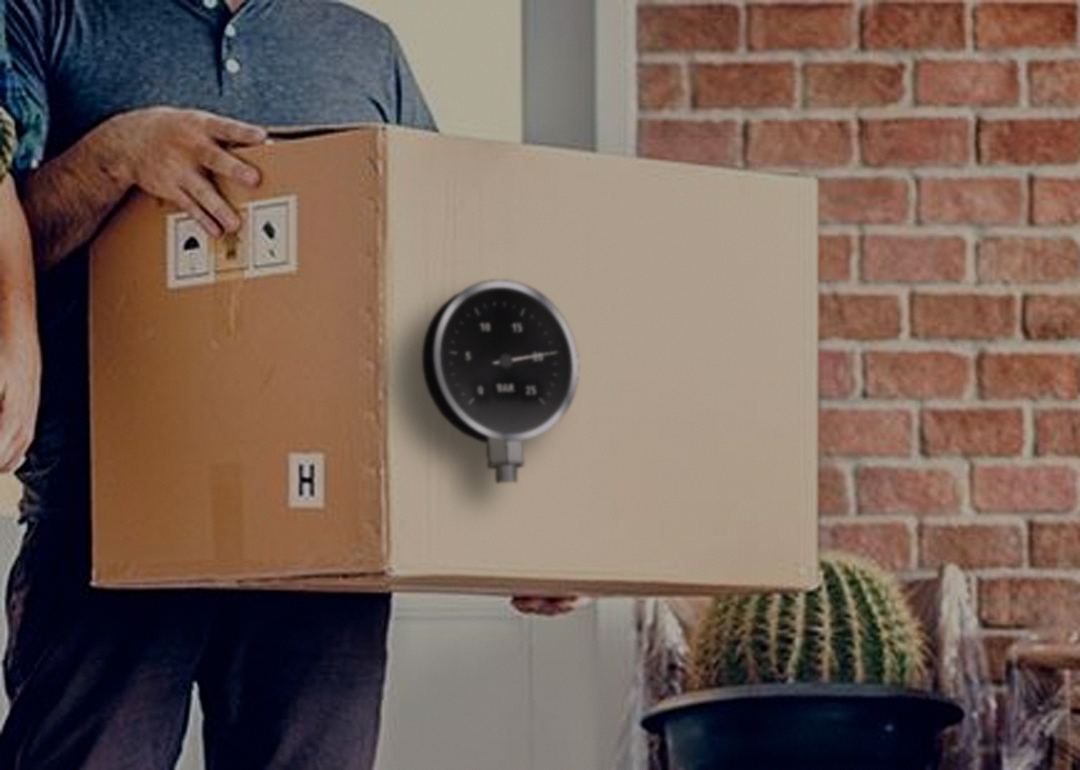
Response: value=20 unit=bar
